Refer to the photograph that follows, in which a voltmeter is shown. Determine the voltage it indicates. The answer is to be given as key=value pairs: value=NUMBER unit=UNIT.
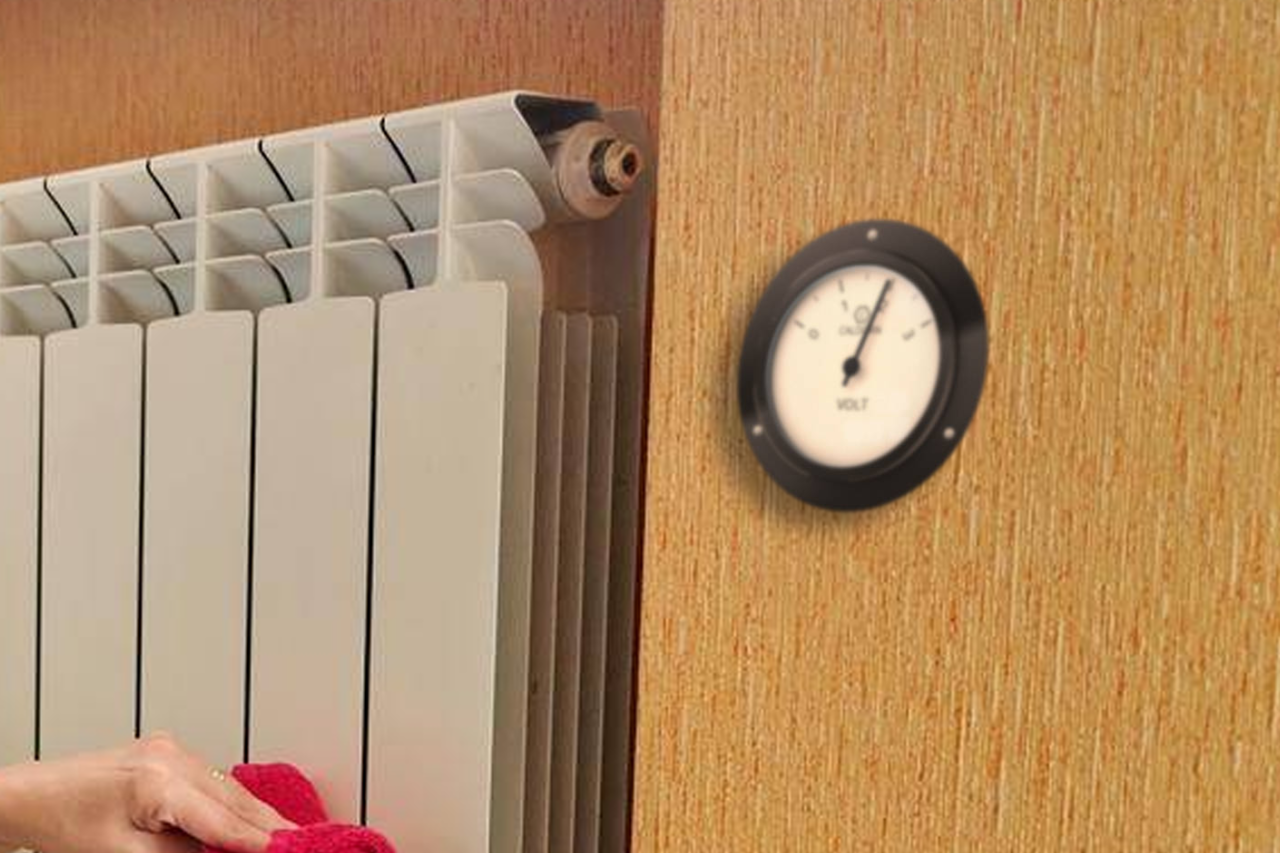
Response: value=2 unit=V
